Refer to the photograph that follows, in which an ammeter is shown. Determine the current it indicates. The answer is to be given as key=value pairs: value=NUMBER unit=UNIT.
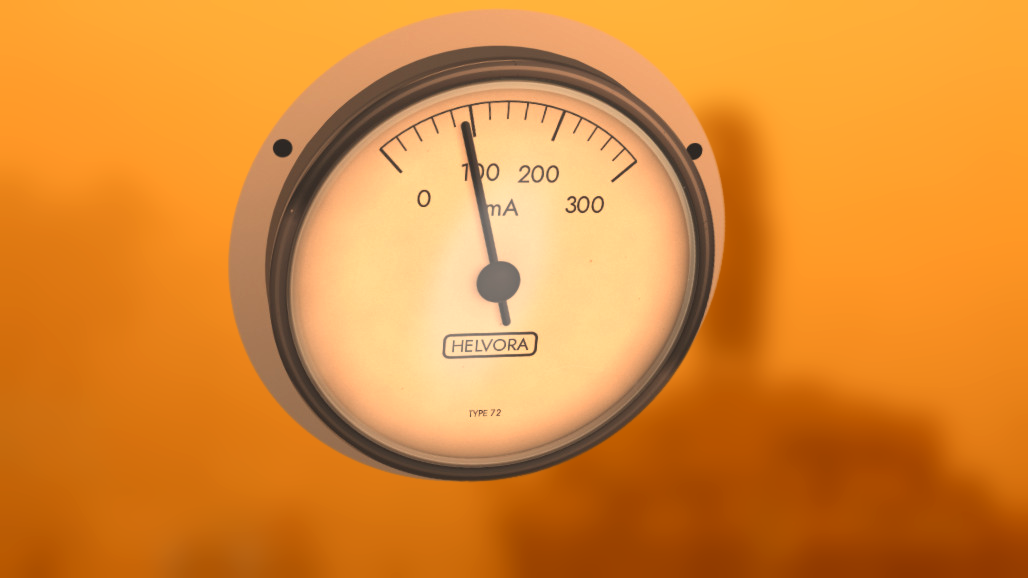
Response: value=90 unit=mA
